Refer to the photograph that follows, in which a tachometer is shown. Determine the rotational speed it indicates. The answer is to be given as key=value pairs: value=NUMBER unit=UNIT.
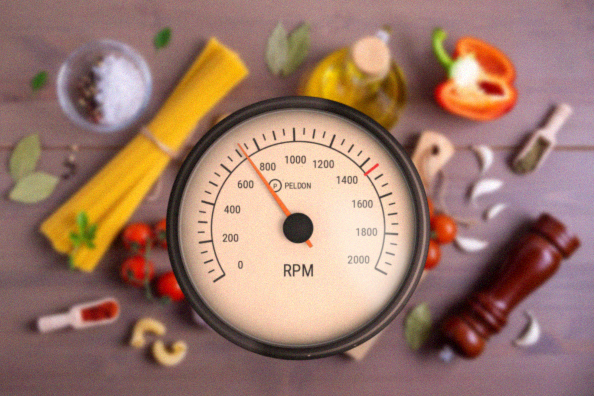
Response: value=725 unit=rpm
